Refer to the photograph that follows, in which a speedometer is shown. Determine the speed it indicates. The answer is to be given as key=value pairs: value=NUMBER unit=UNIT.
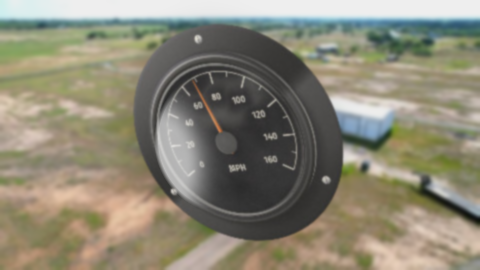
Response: value=70 unit=mph
